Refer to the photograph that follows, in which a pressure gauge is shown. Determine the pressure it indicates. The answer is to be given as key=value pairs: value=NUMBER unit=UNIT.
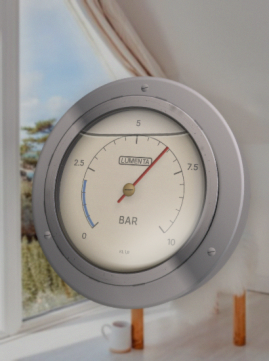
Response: value=6.5 unit=bar
